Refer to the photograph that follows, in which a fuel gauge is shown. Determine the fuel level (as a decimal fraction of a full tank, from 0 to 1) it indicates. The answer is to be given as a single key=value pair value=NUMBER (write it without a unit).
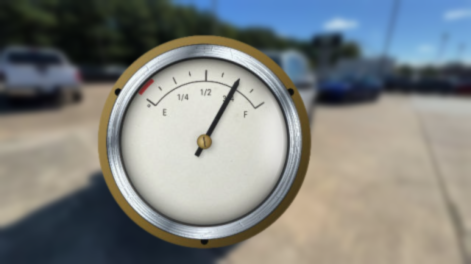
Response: value=0.75
